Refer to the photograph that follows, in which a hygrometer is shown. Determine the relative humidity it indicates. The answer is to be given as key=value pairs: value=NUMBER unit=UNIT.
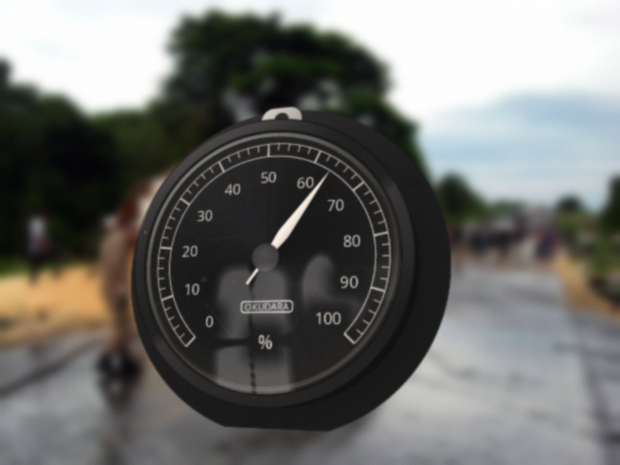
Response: value=64 unit=%
